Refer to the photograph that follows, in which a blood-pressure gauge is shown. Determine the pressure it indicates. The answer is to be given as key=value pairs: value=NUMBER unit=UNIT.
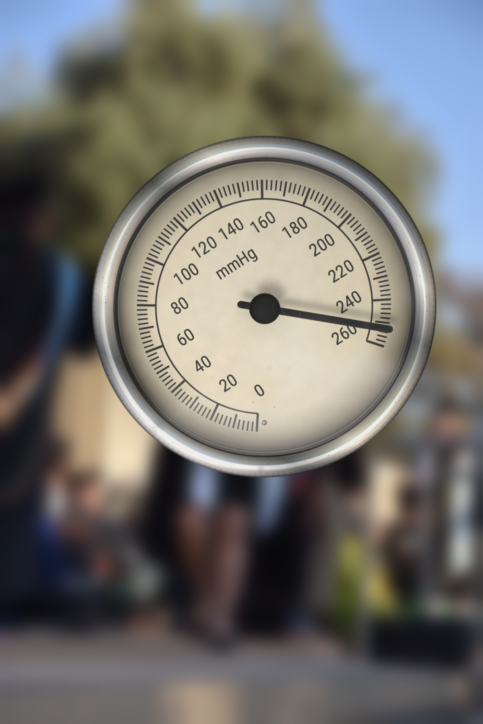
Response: value=252 unit=mmHg
